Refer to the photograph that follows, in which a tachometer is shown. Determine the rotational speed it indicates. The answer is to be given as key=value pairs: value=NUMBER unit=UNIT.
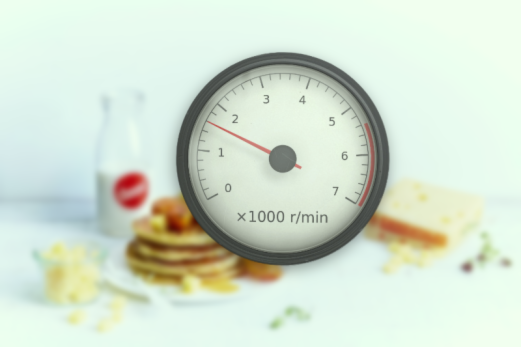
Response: value=1600 unit=rpm
